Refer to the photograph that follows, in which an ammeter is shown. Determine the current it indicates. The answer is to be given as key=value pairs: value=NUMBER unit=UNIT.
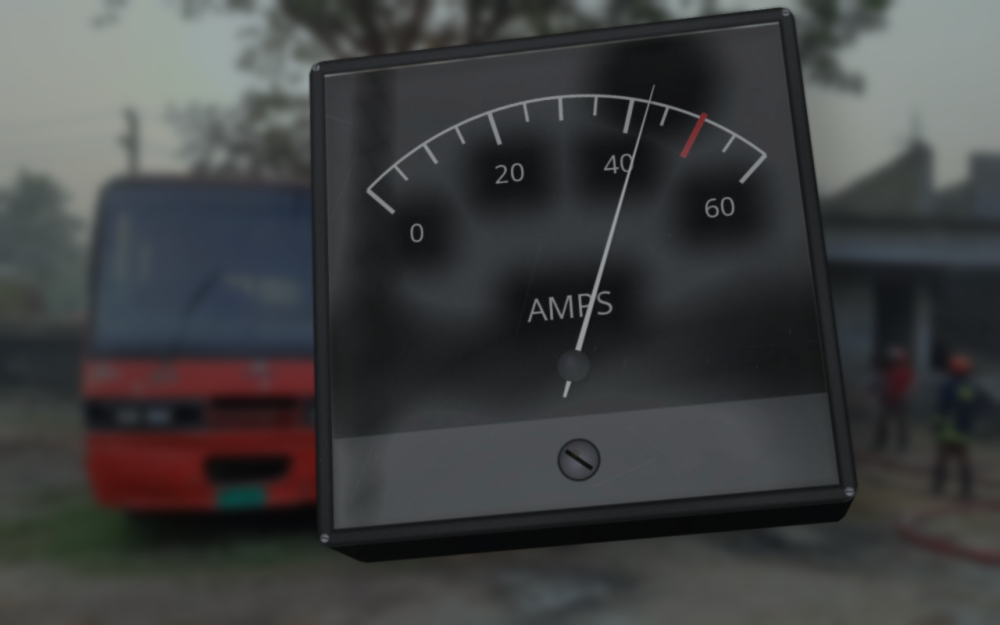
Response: value=42.5 unit=A
